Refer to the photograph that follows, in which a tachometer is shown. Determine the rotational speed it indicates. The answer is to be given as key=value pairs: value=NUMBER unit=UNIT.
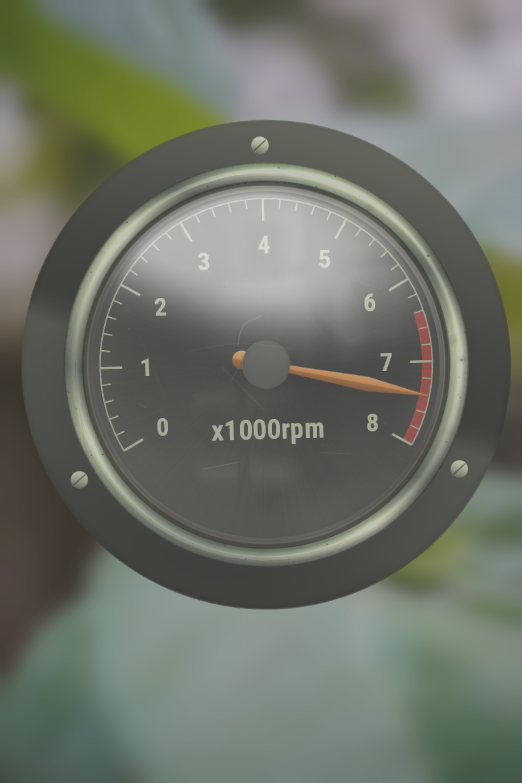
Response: value=7400 unit=rpm
